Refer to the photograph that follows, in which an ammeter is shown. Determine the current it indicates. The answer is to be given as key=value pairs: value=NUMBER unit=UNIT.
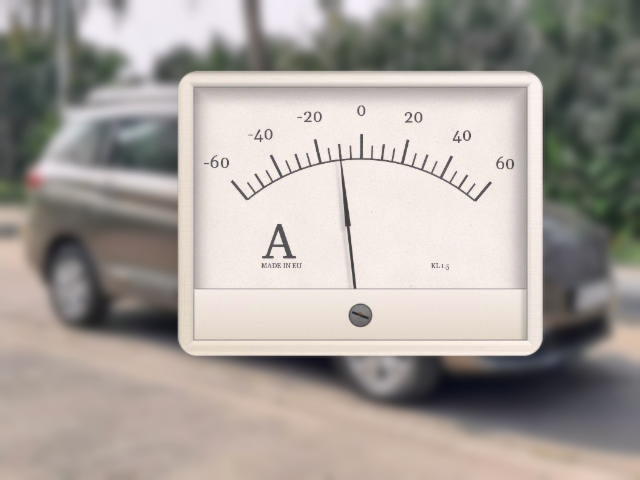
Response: value=-10 unit=A
